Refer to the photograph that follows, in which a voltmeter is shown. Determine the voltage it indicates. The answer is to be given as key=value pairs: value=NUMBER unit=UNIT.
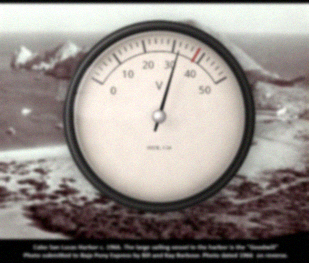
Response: value=32 unit=V
